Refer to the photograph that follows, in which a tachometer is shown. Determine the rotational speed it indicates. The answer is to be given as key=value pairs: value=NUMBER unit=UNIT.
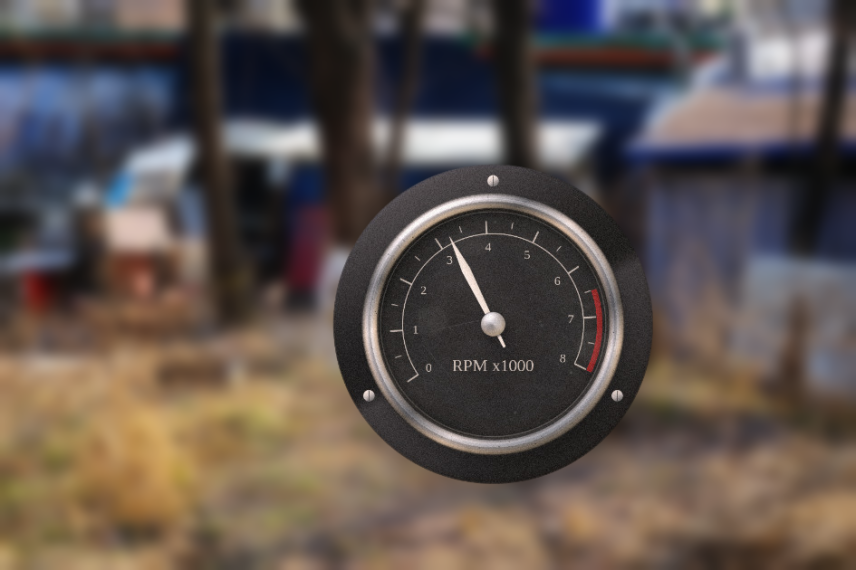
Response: value=3250 unit=rpm
